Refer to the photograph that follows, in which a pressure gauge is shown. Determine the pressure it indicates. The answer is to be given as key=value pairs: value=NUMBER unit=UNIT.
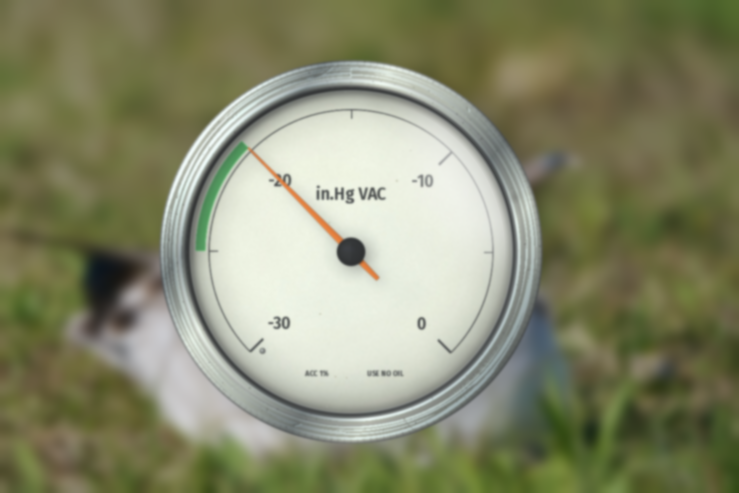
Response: value=-20 unit=inHg
